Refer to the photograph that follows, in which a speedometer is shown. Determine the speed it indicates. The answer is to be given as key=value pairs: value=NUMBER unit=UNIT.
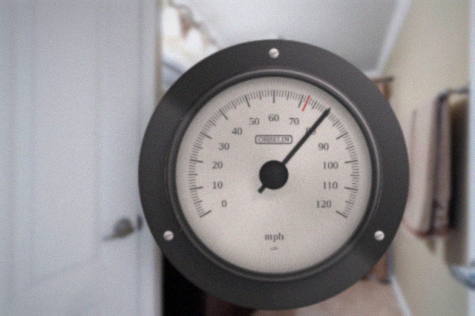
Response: value=80 unit=mph
